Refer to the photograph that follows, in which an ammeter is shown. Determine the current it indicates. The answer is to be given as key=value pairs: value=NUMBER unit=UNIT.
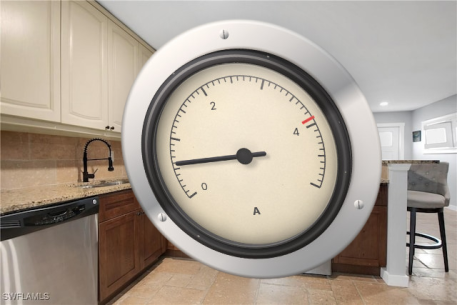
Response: value=0.6 unit=A
